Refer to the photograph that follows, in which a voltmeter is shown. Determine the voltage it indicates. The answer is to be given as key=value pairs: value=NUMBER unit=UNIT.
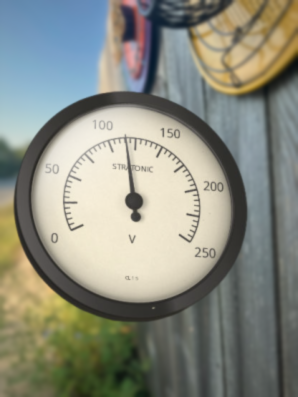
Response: value=115 unit=V
